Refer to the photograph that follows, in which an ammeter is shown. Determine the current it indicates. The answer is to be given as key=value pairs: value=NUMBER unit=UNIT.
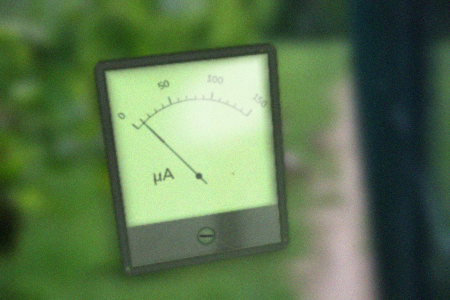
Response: value=10 unit=µA
